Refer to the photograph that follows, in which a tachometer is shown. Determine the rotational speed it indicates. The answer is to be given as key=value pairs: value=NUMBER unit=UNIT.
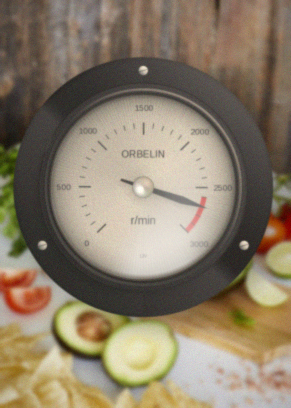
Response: value=2700 unit=rpm
